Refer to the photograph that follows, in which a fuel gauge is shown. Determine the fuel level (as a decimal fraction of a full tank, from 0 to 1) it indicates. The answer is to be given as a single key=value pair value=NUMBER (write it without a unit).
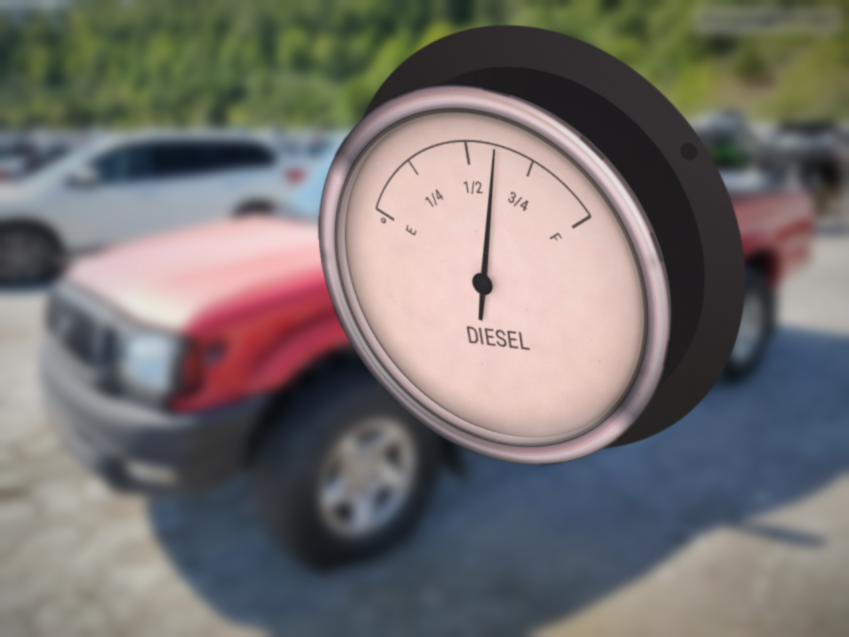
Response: value=0.625
